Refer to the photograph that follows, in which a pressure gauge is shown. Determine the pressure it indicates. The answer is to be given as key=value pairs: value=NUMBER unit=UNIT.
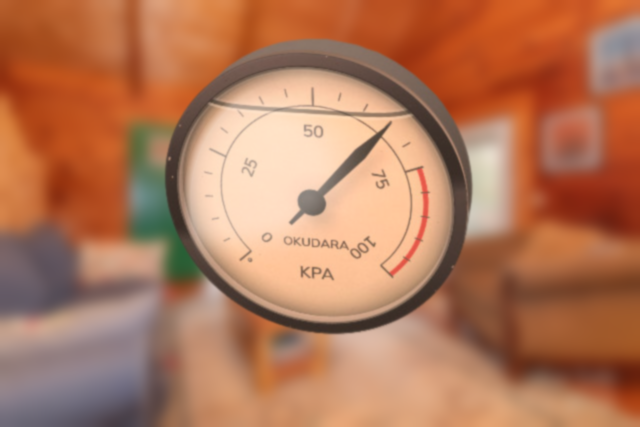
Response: value=65 unit=kPa
